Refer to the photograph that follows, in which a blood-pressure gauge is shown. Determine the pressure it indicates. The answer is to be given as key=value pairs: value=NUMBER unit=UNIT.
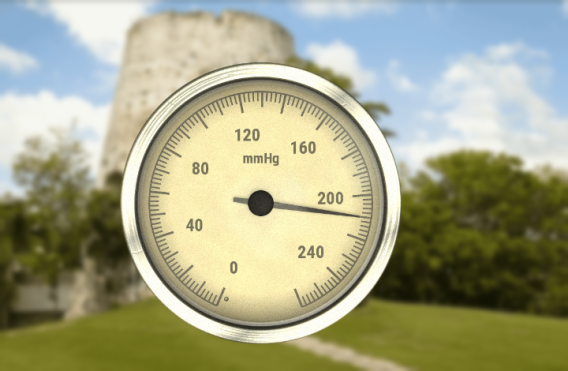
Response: value=210 unit=mmHg
